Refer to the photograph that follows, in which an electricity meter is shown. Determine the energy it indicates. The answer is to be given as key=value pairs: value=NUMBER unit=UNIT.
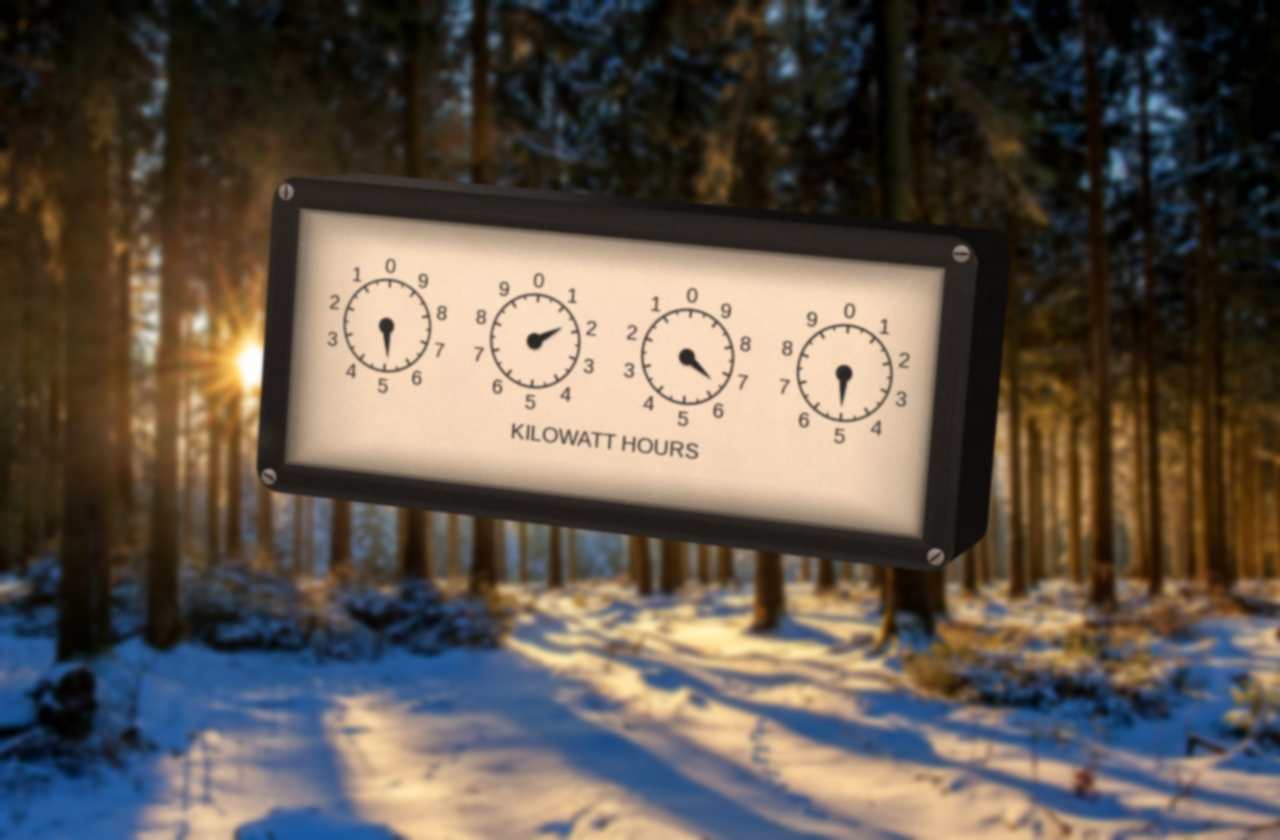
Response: value=5165 unit=kWh
